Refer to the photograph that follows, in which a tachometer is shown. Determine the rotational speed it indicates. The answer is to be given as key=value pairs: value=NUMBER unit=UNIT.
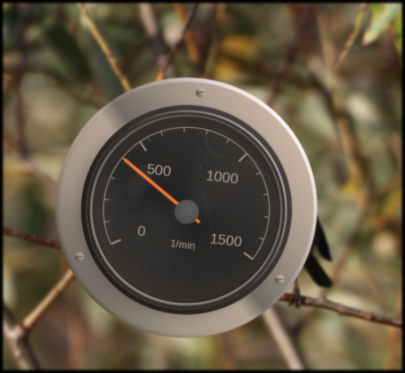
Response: value=400 unit=rpm
